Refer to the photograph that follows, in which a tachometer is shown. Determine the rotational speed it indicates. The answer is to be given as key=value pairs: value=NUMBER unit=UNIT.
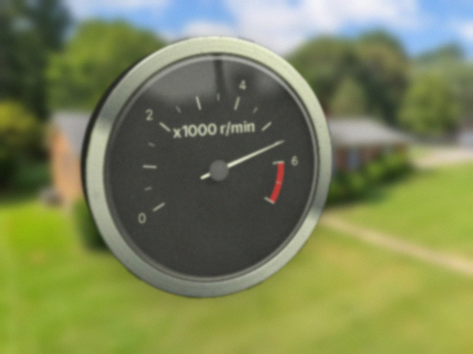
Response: value=5500 unit=rpm
